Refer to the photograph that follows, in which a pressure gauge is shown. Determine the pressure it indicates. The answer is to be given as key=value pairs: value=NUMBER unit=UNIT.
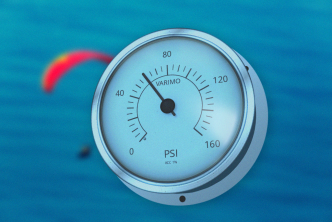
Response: value=60 unit=psi
